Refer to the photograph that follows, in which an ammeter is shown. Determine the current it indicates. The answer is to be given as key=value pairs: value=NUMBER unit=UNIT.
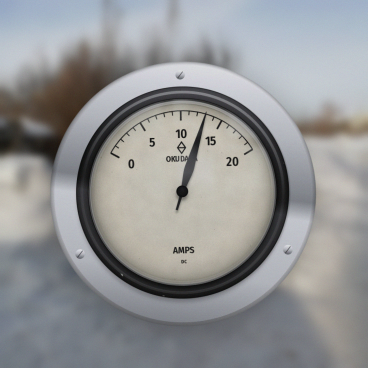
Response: value=13 unit=A
